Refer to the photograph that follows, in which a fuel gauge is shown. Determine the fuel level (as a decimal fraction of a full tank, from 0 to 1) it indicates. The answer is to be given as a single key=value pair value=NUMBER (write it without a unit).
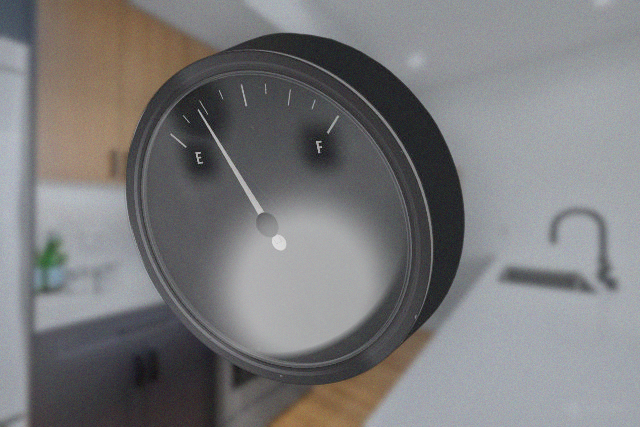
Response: value=0.25
